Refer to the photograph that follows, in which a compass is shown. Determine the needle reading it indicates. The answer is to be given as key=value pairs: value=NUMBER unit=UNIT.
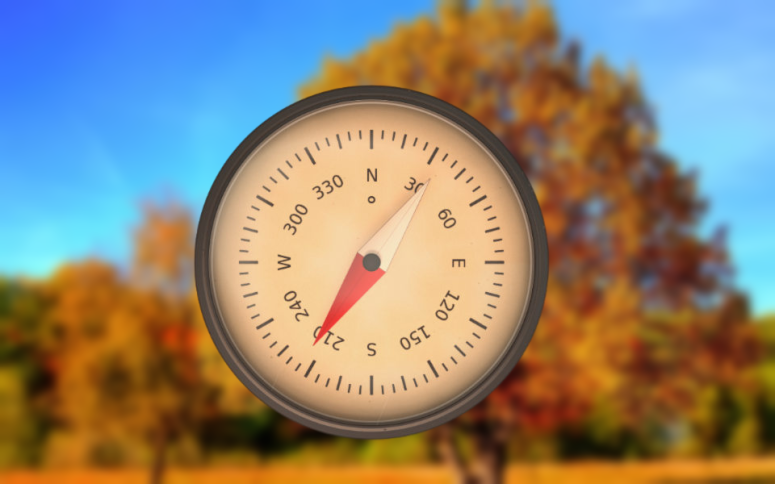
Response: value=215 unit=°
